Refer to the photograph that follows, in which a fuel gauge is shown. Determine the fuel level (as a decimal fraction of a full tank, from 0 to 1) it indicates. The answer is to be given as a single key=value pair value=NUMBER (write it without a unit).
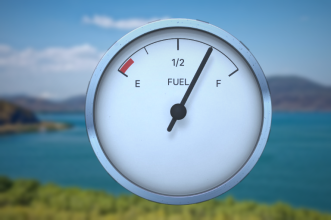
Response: value=0.75
